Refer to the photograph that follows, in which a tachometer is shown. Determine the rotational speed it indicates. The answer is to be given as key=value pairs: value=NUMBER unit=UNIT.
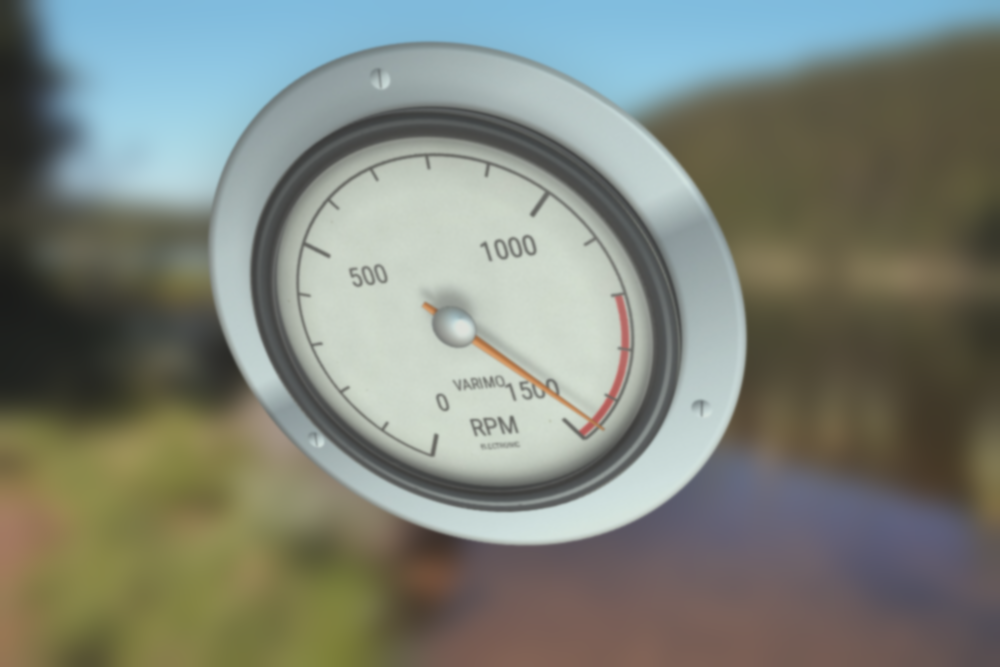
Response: value=1450 unit=rpm
